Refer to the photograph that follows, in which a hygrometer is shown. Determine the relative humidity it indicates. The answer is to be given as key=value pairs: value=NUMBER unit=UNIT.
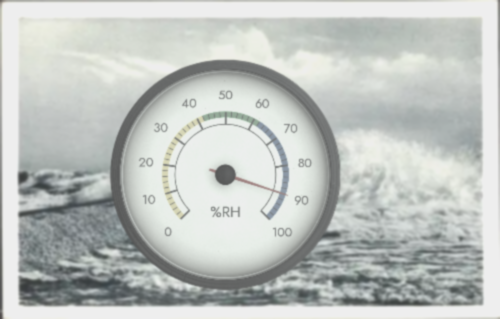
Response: value=90 unit=%
